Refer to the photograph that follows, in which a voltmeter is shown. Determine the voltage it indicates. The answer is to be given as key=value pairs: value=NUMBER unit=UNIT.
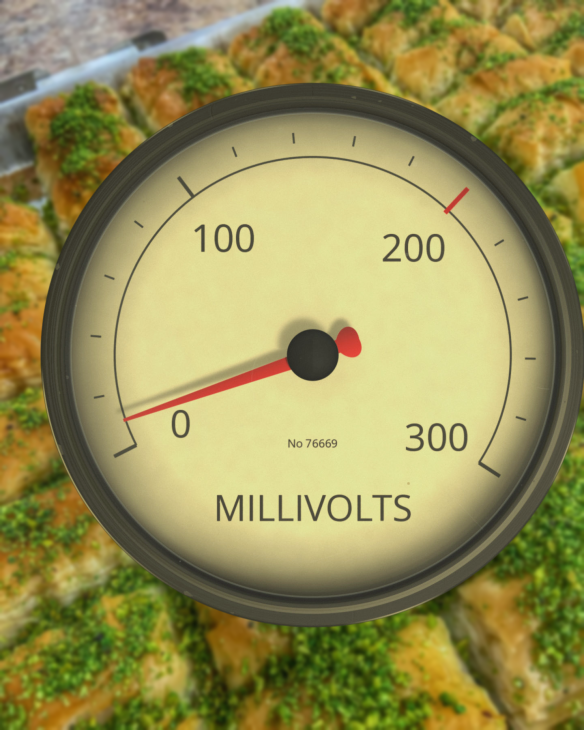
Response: value=10 unit=mV
